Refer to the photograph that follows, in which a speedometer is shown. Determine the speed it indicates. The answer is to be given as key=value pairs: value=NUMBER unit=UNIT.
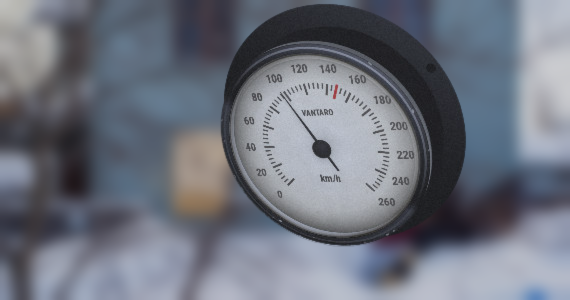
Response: value=100 unit=km/h
